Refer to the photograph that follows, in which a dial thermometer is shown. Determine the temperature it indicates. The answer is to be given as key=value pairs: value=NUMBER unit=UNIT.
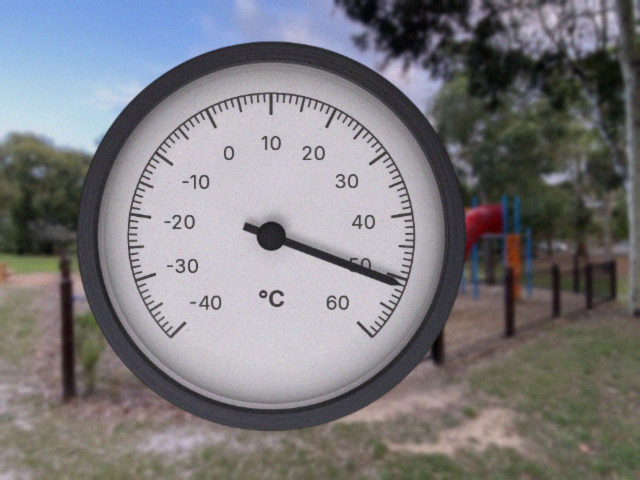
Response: value=51 unit=°C
